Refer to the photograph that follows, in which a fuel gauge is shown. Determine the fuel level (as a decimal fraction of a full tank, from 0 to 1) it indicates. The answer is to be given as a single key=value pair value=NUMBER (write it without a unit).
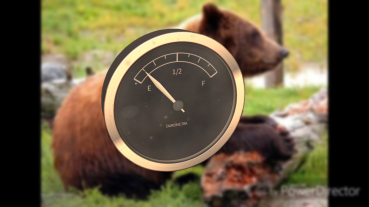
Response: value=0.125
